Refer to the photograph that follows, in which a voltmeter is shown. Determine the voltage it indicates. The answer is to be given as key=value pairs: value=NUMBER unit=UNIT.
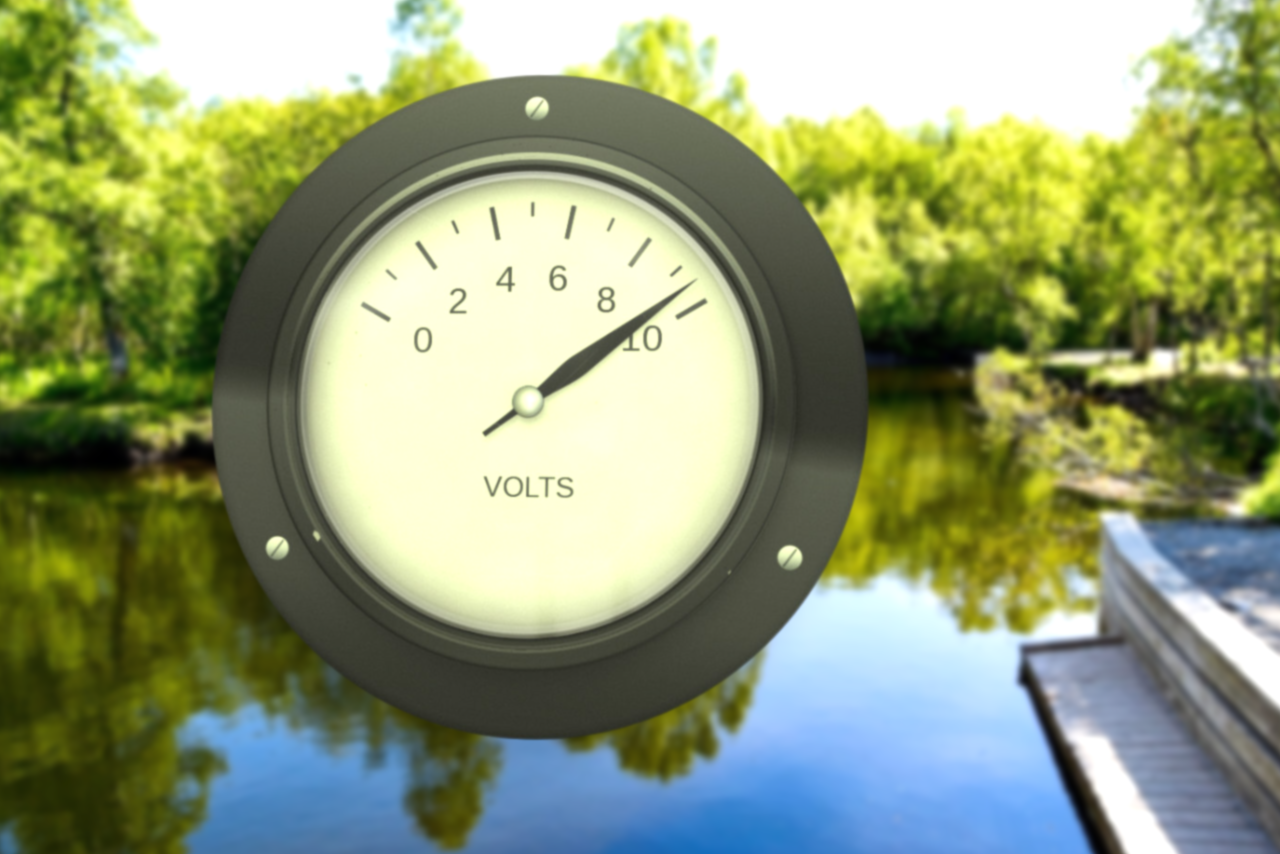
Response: value=9.5 unit=V
